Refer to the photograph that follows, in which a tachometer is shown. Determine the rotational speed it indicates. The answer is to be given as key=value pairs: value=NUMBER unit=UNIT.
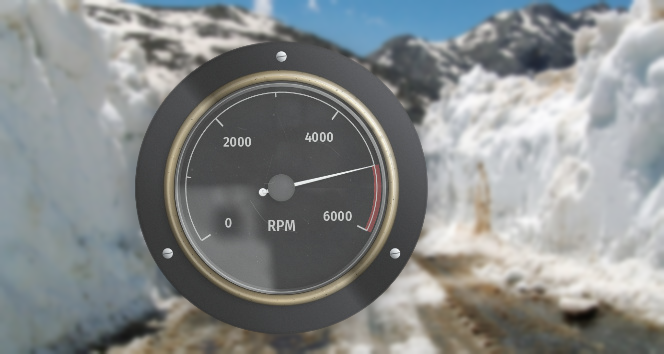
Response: value=5000 unit=rpm
